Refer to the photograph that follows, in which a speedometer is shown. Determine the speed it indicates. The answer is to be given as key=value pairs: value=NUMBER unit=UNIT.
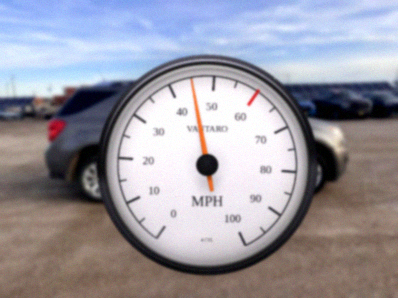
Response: value=45 unit=mph
